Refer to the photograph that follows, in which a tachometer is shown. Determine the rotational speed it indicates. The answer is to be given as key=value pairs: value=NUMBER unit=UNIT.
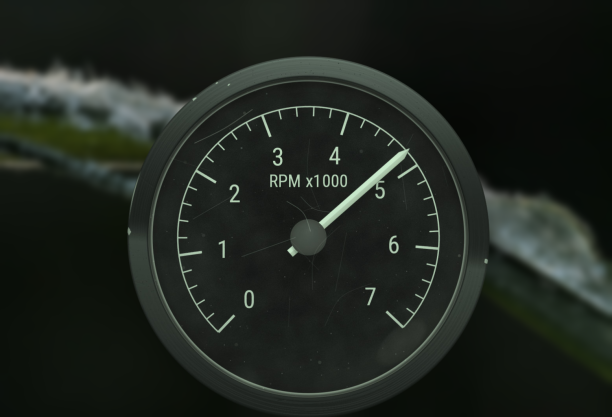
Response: value=4800 unit=rpm
